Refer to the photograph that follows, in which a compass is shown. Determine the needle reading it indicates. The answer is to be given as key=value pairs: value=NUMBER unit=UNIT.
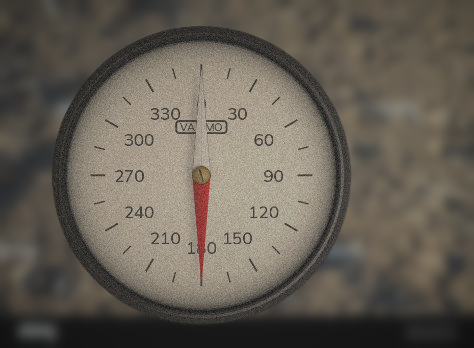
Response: value=180 unit=°
